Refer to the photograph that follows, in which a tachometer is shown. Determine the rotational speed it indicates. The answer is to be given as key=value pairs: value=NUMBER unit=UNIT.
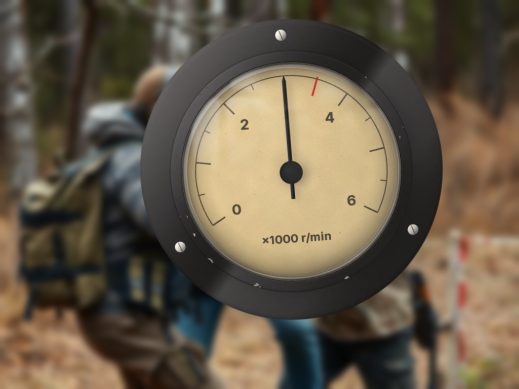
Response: value=3000 unit=rpm
